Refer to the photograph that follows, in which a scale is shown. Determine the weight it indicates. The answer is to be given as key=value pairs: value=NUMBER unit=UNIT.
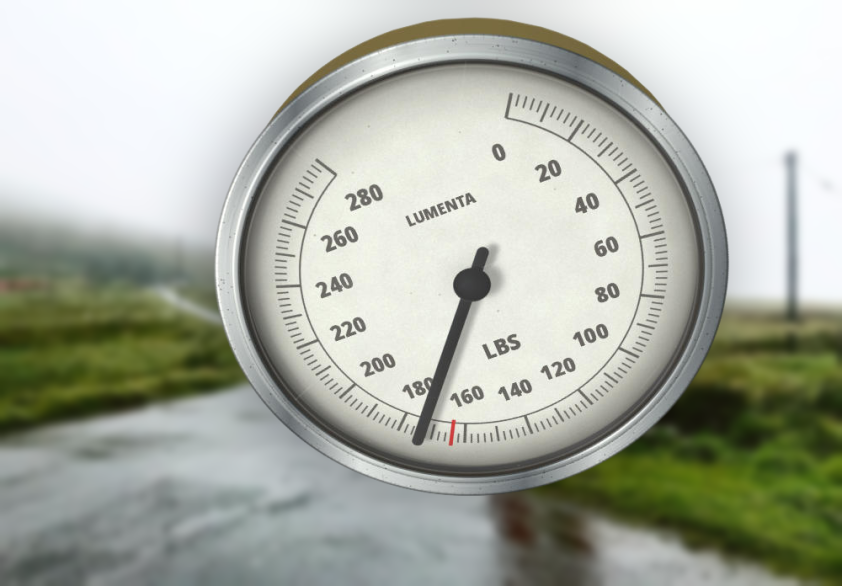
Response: value=174 unit=lb
